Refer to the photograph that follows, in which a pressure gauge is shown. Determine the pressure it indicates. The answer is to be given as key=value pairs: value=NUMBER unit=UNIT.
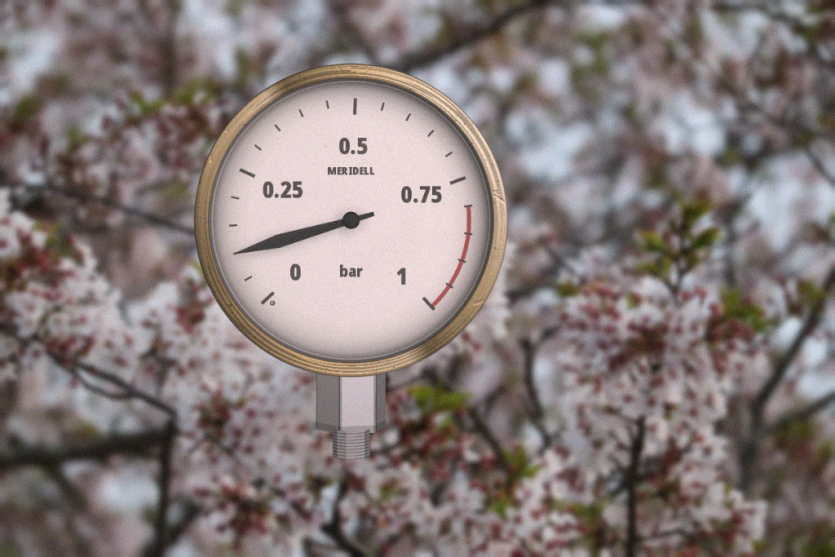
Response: value=0.1 unit=bar
